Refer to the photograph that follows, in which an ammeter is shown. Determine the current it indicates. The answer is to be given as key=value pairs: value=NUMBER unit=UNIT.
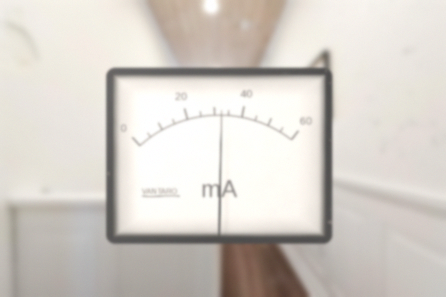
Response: value=32.5 unit=mA
